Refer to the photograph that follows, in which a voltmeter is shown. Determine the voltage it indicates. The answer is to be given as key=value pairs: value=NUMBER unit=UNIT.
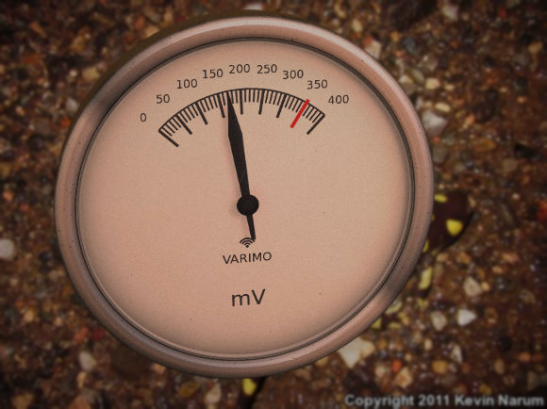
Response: value=170 unit=mV
